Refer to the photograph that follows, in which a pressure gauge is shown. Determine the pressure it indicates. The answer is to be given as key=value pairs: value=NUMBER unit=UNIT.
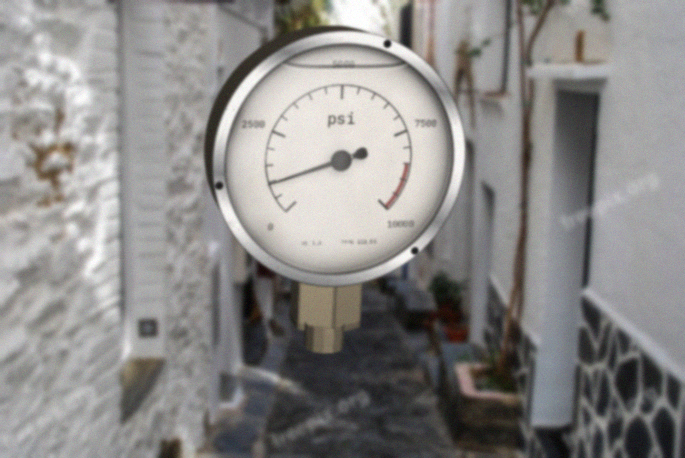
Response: value=1000 unit=psi
